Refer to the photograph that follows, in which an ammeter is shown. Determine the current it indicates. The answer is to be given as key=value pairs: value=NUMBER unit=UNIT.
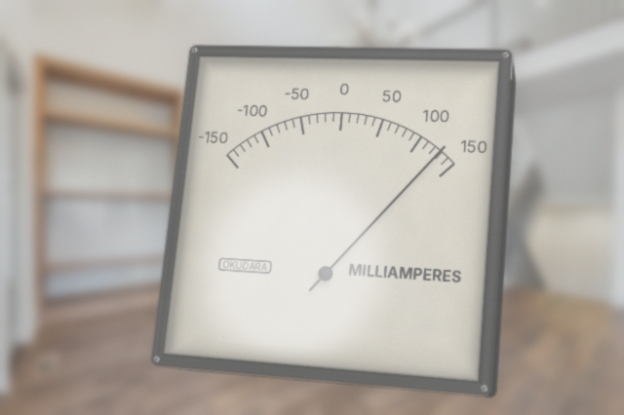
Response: value=130 unit=mA
